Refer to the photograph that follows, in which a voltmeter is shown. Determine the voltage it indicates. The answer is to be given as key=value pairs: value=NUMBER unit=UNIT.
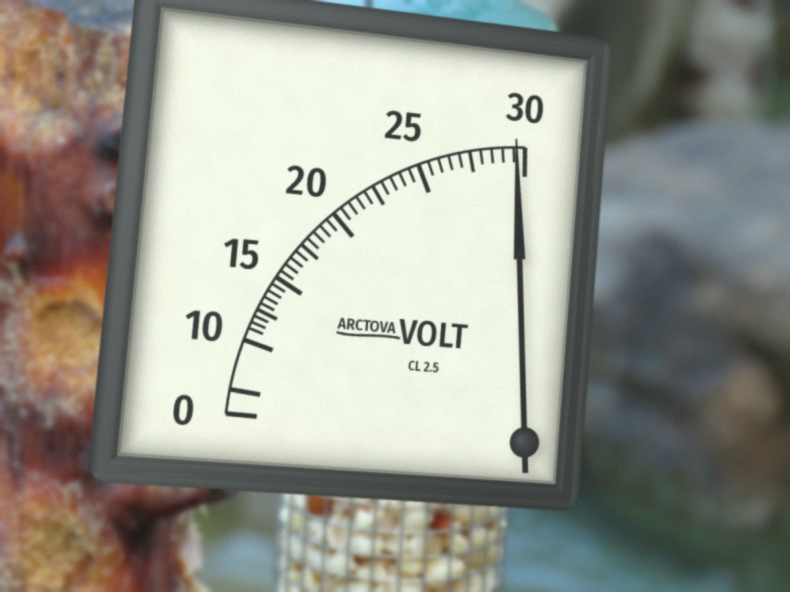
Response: value=29.5 unit=V
